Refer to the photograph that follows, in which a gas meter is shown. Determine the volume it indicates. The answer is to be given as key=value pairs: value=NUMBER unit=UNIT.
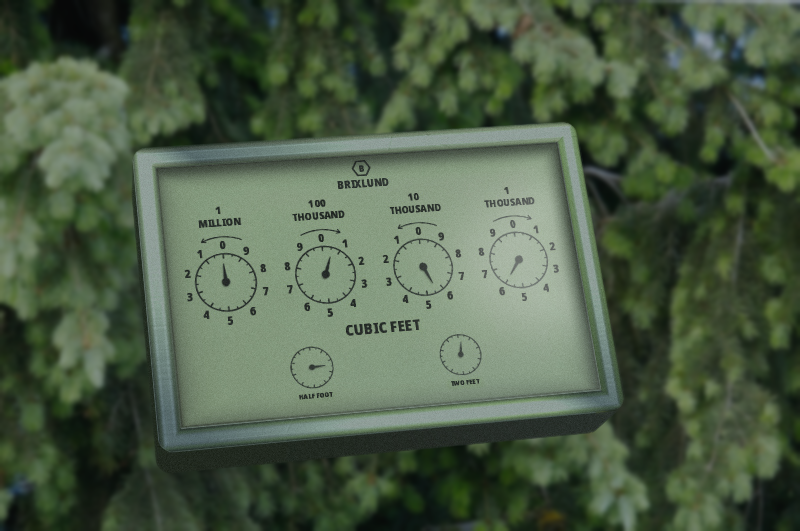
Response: value=5600 unit=ft³
